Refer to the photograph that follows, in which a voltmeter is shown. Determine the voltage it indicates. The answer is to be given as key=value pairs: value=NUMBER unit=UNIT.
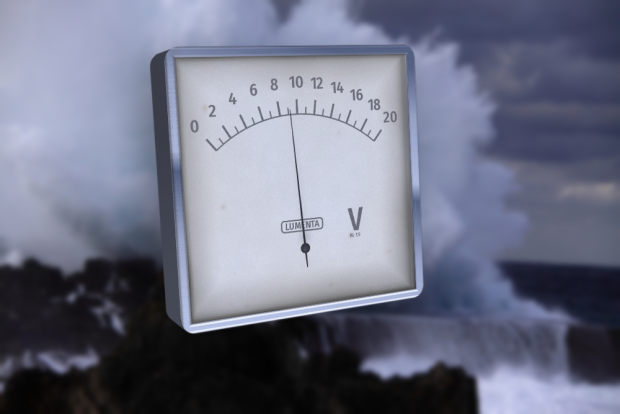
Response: value=9 unit=V
